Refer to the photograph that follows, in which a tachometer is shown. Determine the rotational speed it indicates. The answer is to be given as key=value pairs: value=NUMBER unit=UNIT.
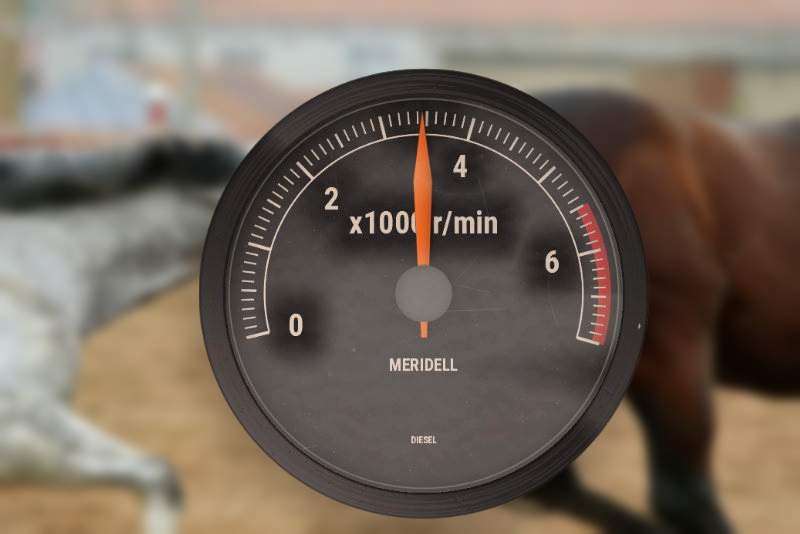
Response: value=3450 unit=rpm
